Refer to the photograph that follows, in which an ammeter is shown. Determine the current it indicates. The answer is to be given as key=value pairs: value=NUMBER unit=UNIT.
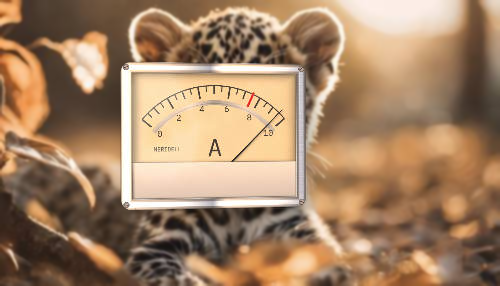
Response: value=9.5 unit=A
